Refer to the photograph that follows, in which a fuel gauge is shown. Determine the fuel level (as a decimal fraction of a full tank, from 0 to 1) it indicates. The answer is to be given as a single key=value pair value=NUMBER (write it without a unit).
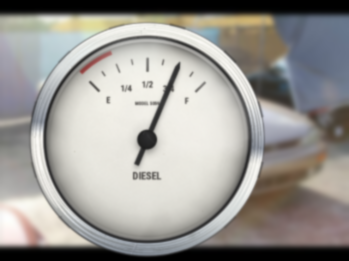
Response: value=0.75
